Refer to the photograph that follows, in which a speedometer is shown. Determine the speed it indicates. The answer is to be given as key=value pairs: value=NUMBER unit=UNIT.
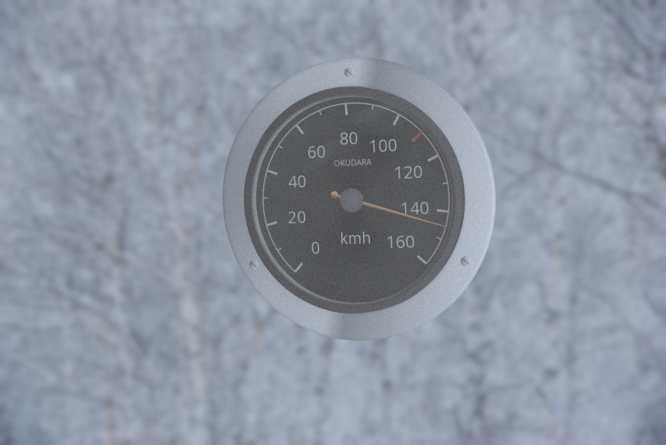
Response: value=145 unit=km/h
